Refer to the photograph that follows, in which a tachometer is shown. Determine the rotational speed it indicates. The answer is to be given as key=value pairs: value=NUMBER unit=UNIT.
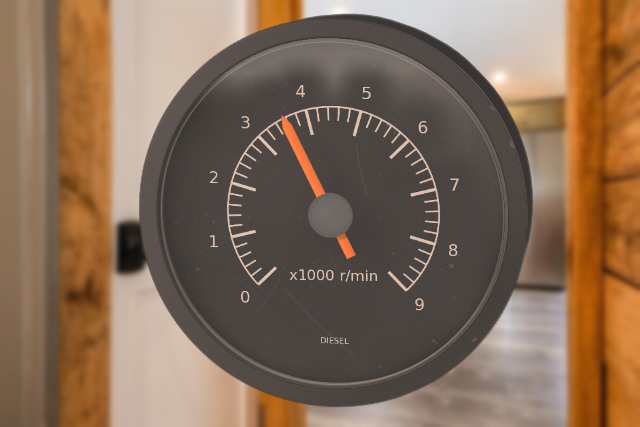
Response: value=3600 unit=rpm
